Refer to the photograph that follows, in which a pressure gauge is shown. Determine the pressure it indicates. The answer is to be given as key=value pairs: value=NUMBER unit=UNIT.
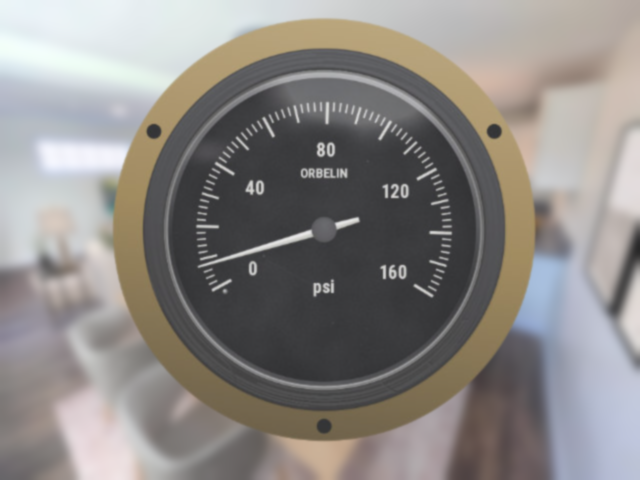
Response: value=8 unit=psi
